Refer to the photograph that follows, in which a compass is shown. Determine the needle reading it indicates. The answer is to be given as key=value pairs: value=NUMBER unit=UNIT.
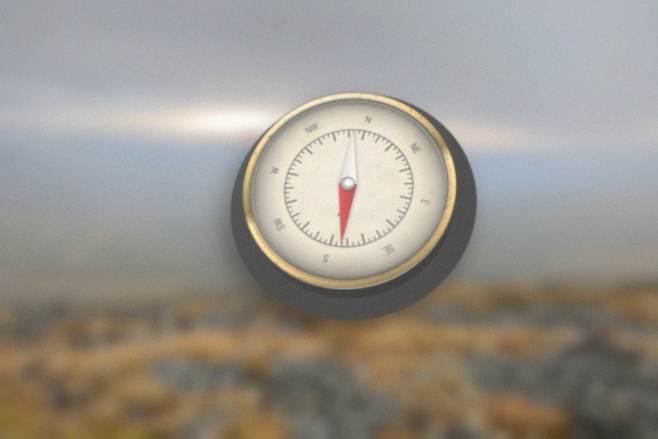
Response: value=170 unit=°
